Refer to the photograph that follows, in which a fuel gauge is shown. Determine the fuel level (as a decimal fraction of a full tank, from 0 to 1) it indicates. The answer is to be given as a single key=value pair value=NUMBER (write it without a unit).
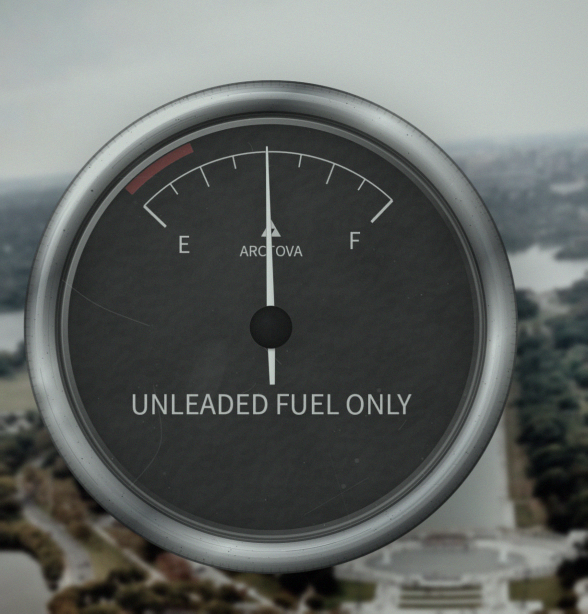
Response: value=0.5
